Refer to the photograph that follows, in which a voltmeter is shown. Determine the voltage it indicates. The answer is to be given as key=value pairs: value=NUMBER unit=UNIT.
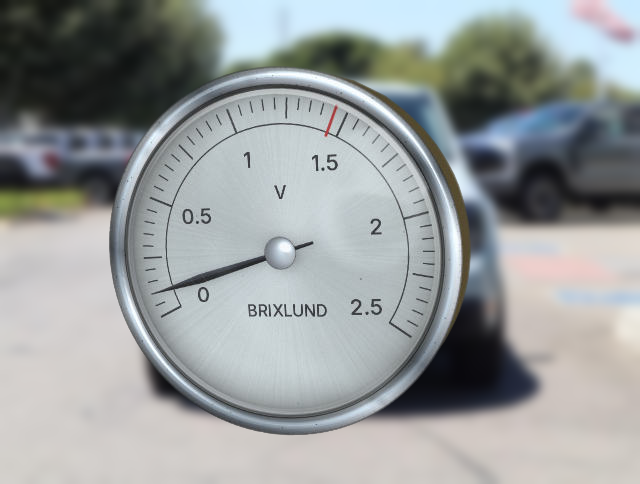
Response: value=0.1 unit=V
